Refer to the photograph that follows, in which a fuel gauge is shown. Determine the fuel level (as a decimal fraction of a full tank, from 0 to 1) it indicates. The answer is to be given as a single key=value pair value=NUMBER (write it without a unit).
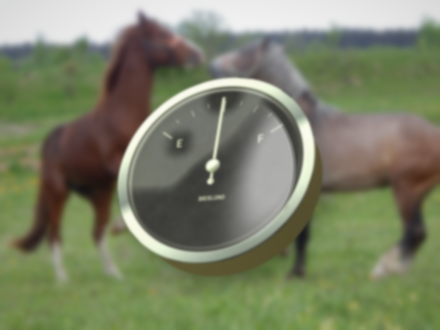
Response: value=0.5
